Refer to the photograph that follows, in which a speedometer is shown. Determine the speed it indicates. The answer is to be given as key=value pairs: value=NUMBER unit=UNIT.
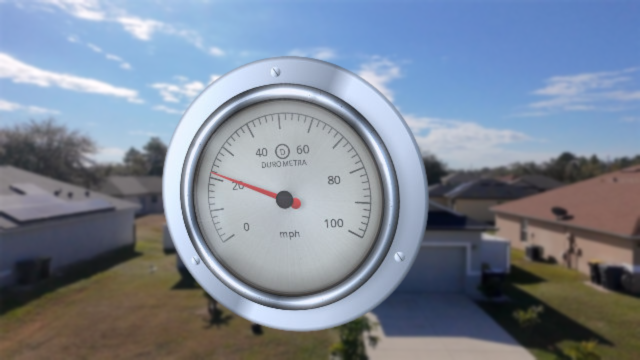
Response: value=22 unit=mph
